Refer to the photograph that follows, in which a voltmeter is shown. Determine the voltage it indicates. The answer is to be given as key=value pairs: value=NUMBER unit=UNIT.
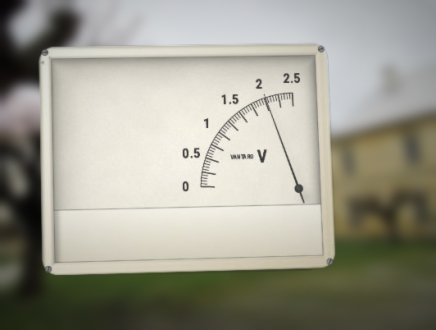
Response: value=2 unit=V
